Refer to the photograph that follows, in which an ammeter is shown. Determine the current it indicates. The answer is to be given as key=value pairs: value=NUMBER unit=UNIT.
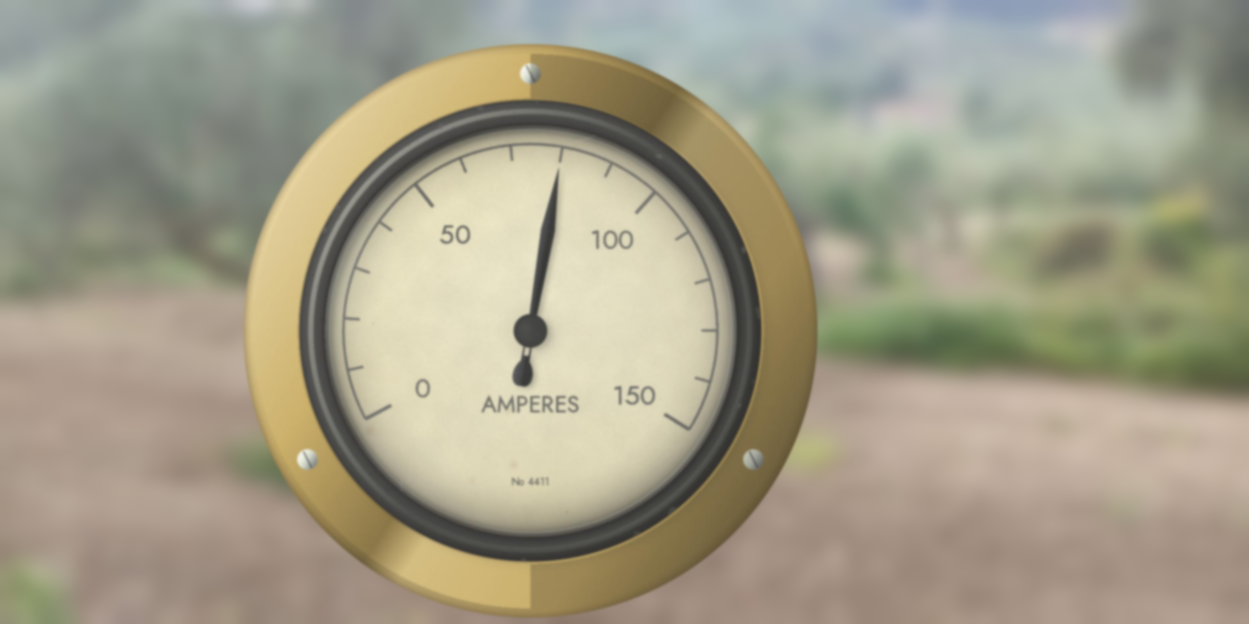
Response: value=80 unit=A
